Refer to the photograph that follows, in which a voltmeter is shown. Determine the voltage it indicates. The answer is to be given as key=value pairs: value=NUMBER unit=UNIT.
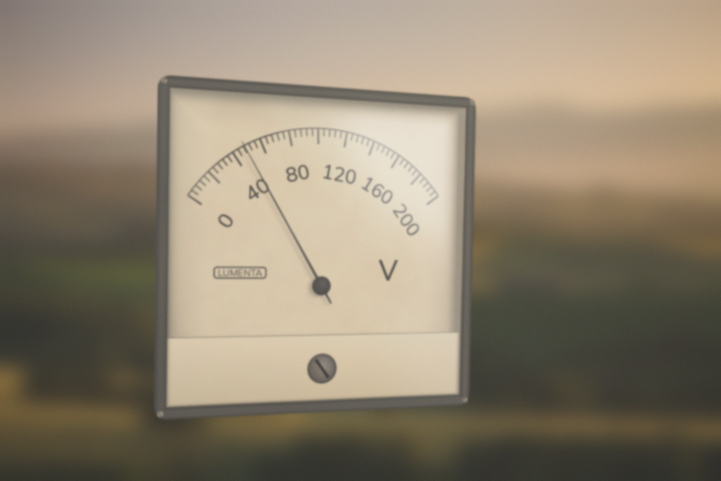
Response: value=48 unit=V
